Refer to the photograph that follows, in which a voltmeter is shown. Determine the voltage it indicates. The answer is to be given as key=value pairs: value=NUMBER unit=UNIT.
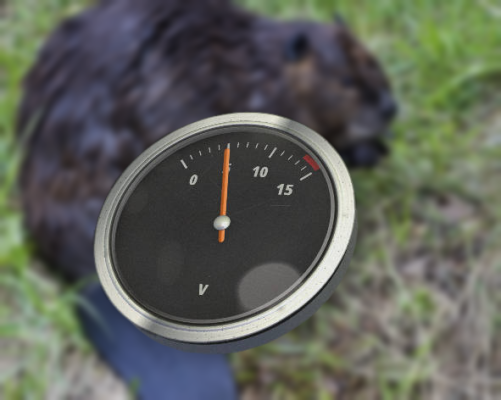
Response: value=5 unit=V
